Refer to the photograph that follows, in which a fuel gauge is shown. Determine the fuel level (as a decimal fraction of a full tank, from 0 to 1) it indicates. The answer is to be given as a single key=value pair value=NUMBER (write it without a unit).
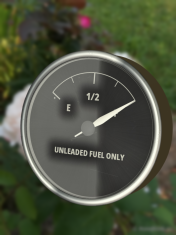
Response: value=1
